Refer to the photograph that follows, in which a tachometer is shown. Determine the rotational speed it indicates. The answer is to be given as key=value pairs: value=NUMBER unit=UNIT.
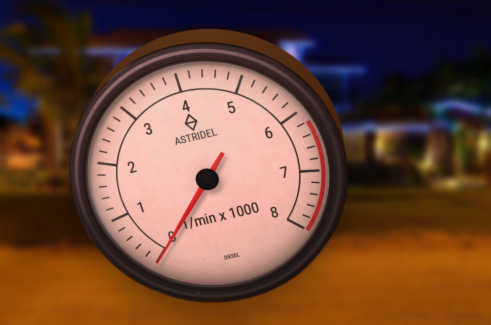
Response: value=0 unit=rpm
